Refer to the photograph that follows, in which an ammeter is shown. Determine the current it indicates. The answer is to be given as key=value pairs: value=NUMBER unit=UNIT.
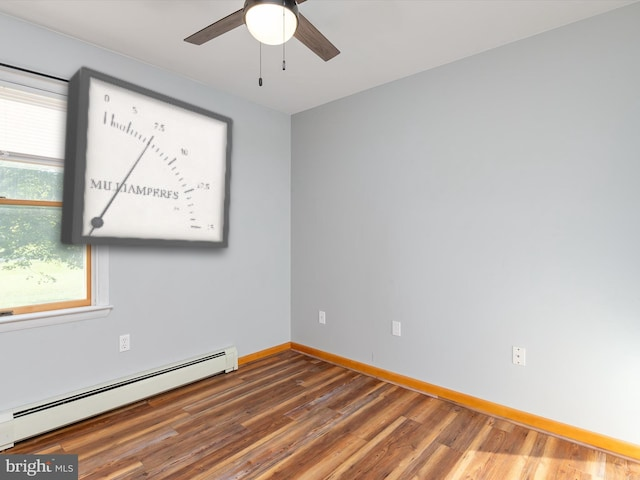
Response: value=7.5 unit=mA
